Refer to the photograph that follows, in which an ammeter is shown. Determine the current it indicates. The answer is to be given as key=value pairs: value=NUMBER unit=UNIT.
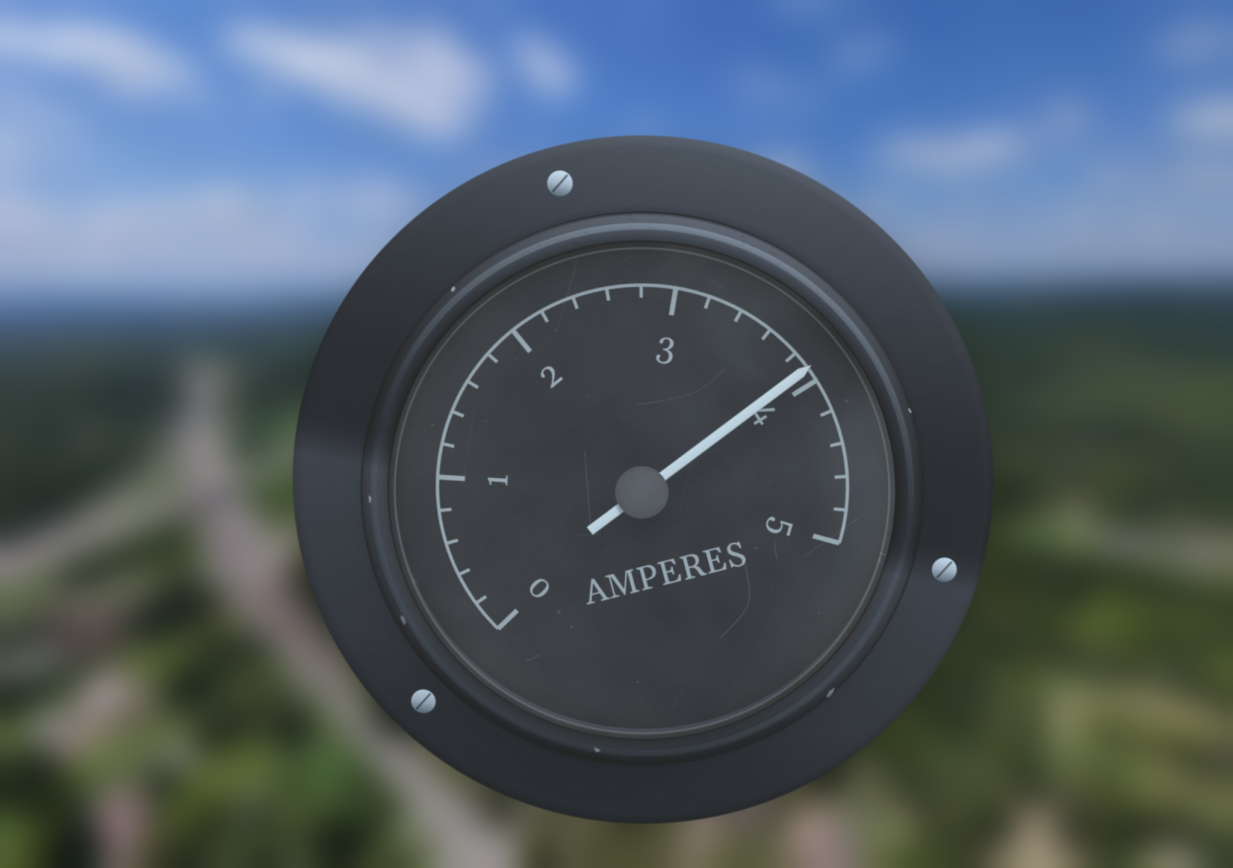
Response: value=3.9 unit=A
